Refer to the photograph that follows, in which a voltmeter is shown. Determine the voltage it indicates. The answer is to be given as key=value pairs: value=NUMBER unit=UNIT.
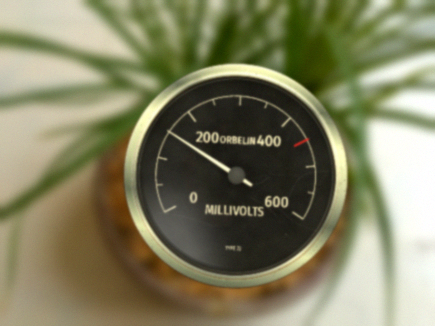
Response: value=150 unit=mV
